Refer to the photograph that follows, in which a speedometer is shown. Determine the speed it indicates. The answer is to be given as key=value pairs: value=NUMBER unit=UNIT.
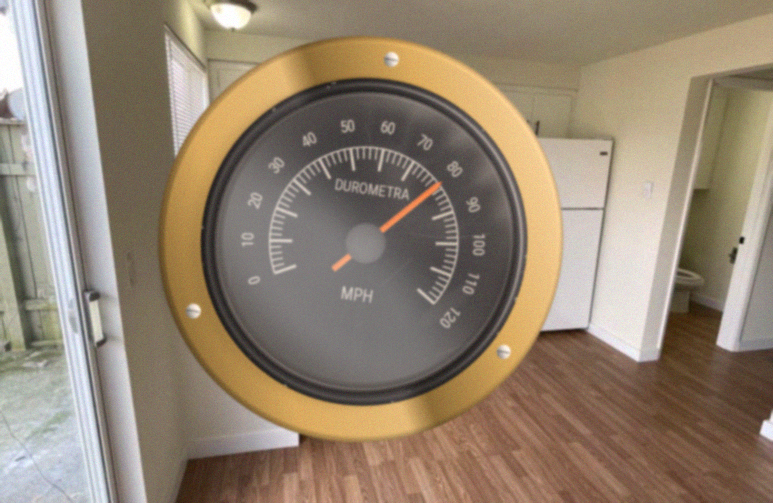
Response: value=80 unit=mph
